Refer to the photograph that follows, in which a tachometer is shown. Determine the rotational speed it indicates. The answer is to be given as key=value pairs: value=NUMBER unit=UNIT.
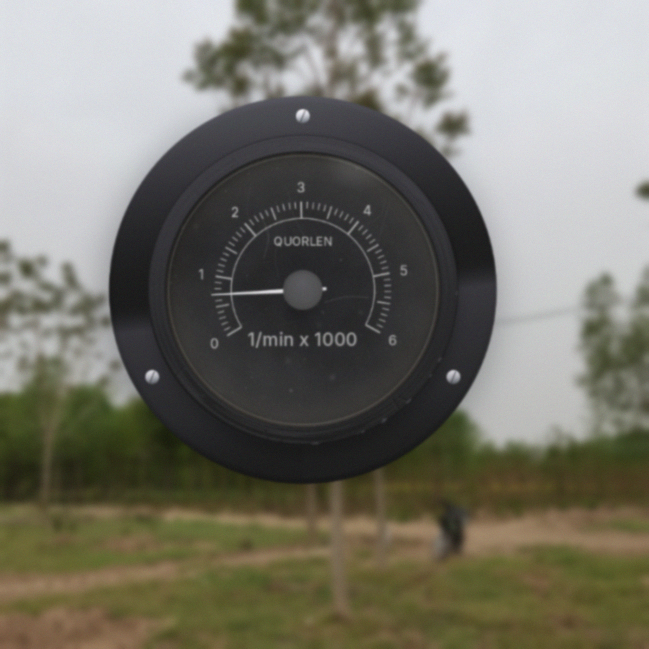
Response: value=700 unit=rpm
